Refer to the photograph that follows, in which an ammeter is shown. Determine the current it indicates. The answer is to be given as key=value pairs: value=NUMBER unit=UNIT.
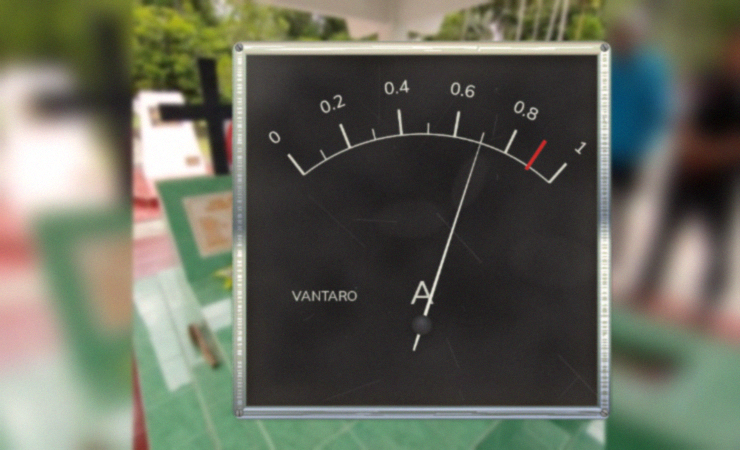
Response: value=0.7 unit=A
